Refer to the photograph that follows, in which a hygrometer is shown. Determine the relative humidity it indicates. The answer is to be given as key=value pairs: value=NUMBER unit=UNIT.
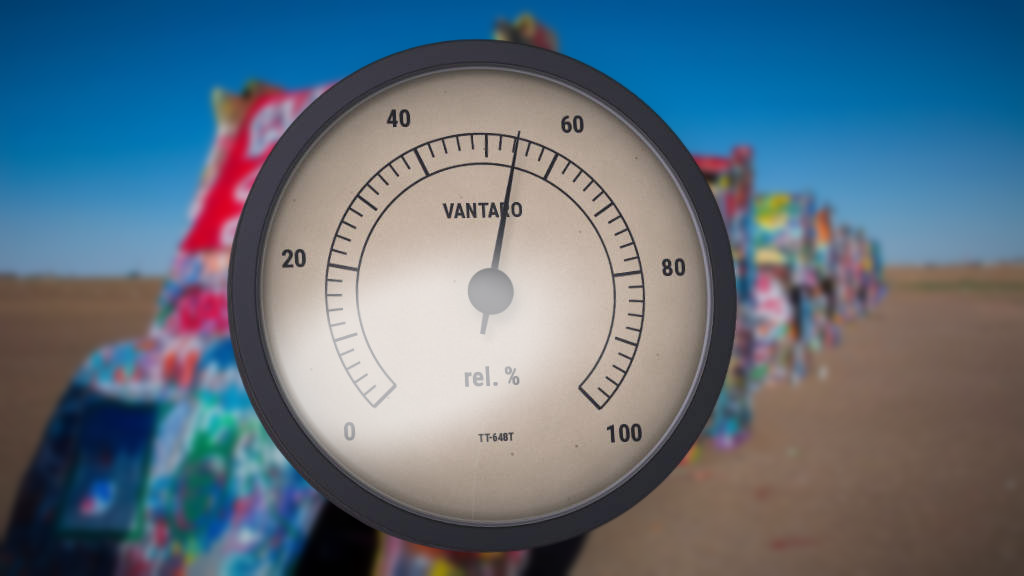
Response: value=54 unit=%
